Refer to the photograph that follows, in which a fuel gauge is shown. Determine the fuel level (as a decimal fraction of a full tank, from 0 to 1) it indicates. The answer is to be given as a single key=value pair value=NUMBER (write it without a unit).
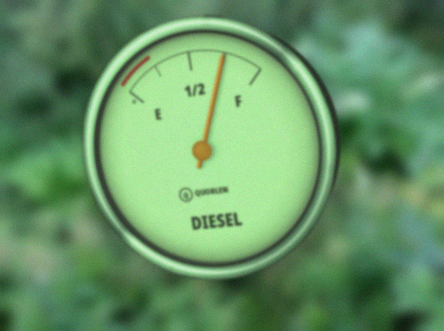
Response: value=0.75
